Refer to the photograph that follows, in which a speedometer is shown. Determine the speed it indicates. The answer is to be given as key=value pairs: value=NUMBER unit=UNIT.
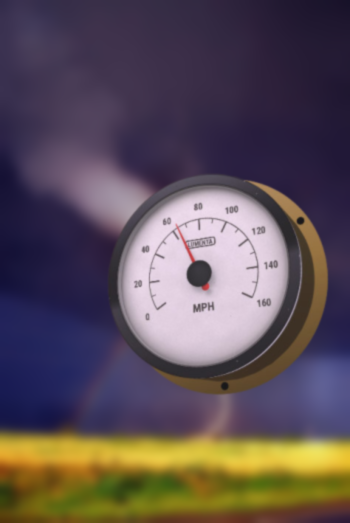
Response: value=65 unit=mph
